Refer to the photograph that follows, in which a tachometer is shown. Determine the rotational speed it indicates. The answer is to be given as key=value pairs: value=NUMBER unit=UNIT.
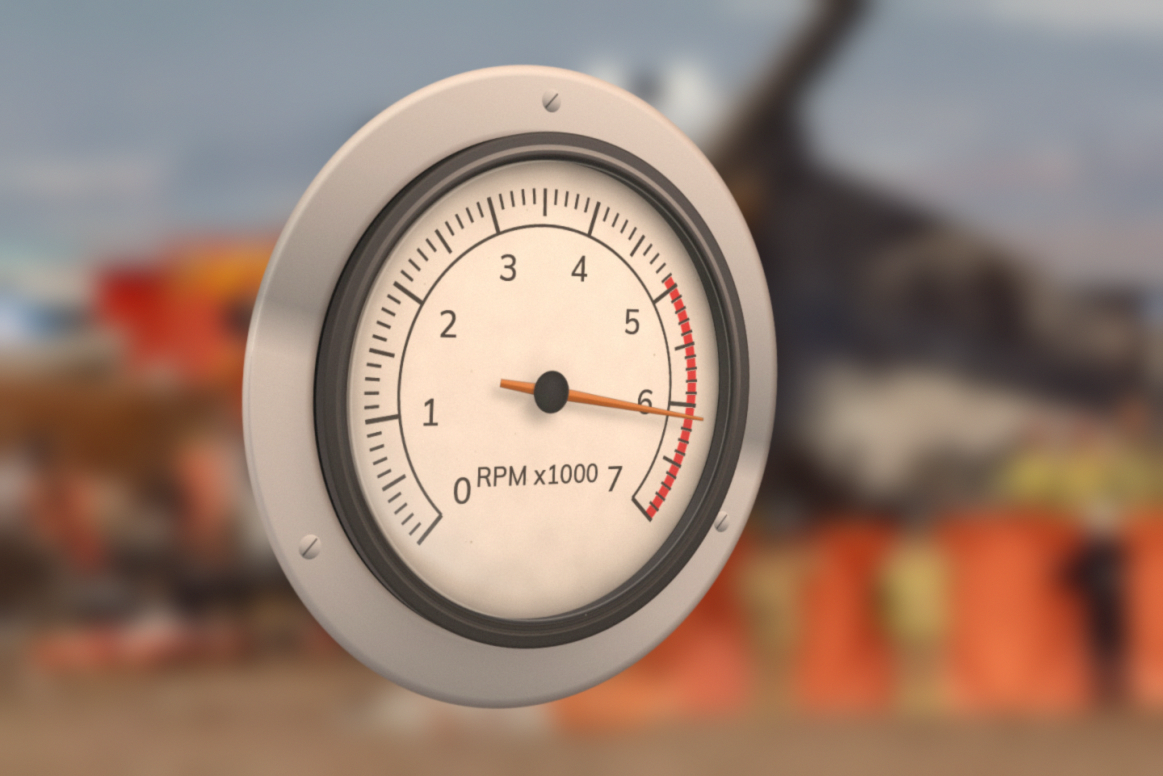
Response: value=6100 unit=rpm
